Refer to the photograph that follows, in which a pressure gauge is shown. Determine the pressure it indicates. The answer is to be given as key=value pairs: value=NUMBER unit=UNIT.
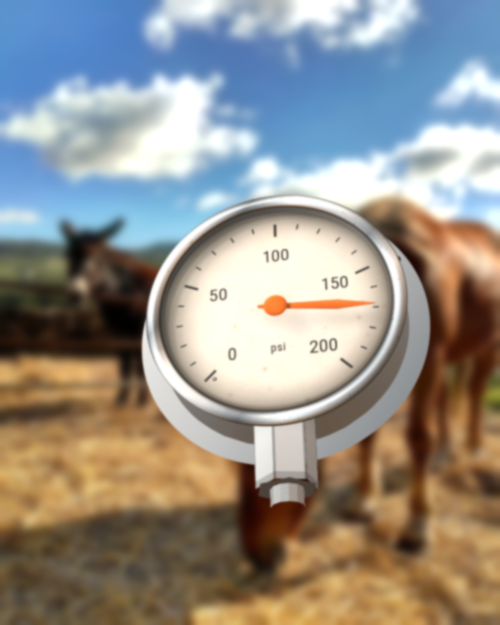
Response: value=170 unit=psi
